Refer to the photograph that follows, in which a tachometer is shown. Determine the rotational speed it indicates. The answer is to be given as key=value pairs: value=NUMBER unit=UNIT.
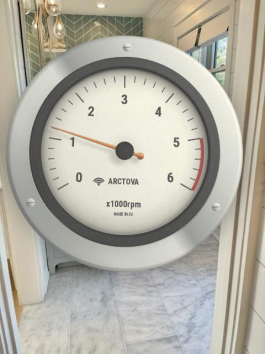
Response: value=1200 unit=rpm
